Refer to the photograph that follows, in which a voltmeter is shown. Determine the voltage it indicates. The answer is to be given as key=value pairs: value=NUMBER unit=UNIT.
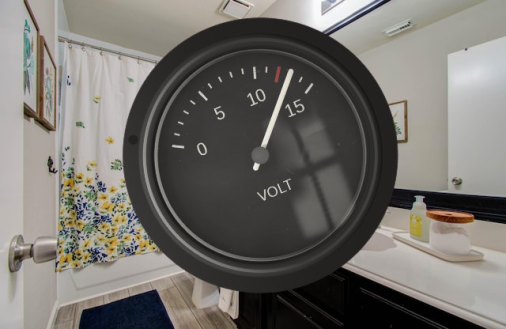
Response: value=13 unit=V
